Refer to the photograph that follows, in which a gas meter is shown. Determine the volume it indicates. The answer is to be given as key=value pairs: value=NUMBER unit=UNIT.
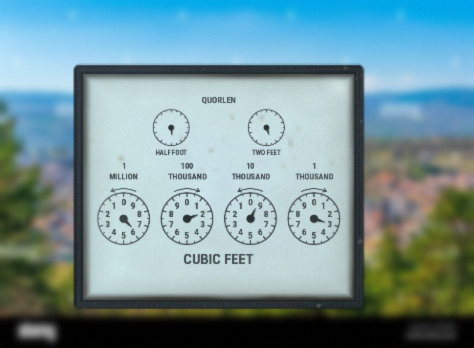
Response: value=619300 unit=ft³
